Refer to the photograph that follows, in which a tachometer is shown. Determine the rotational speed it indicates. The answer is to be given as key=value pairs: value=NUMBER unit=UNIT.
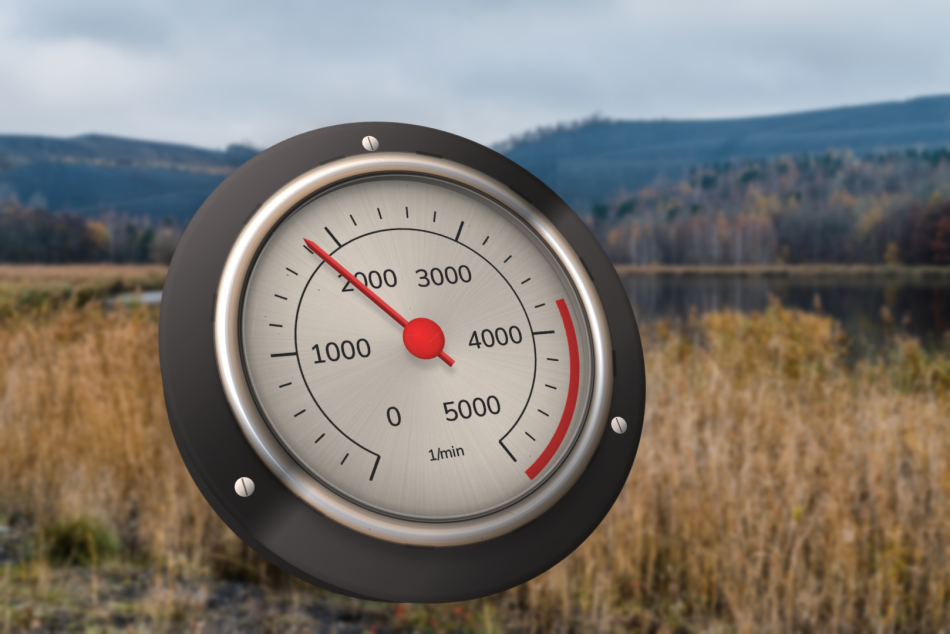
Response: value=1800 unit=rpm
